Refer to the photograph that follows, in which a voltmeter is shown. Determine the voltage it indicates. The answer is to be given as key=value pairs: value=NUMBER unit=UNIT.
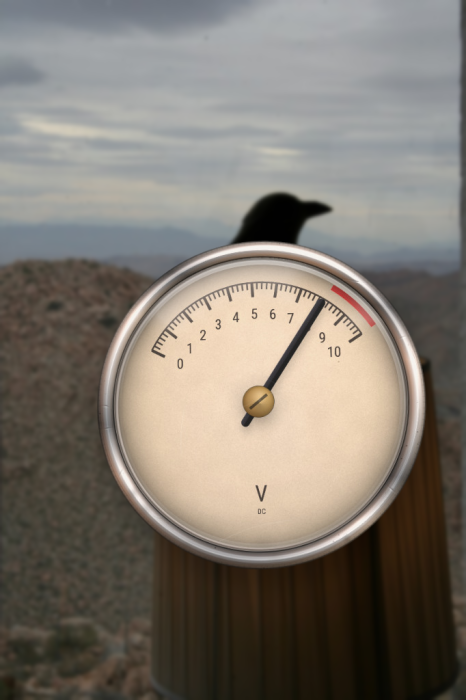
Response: value=8 unit=V
